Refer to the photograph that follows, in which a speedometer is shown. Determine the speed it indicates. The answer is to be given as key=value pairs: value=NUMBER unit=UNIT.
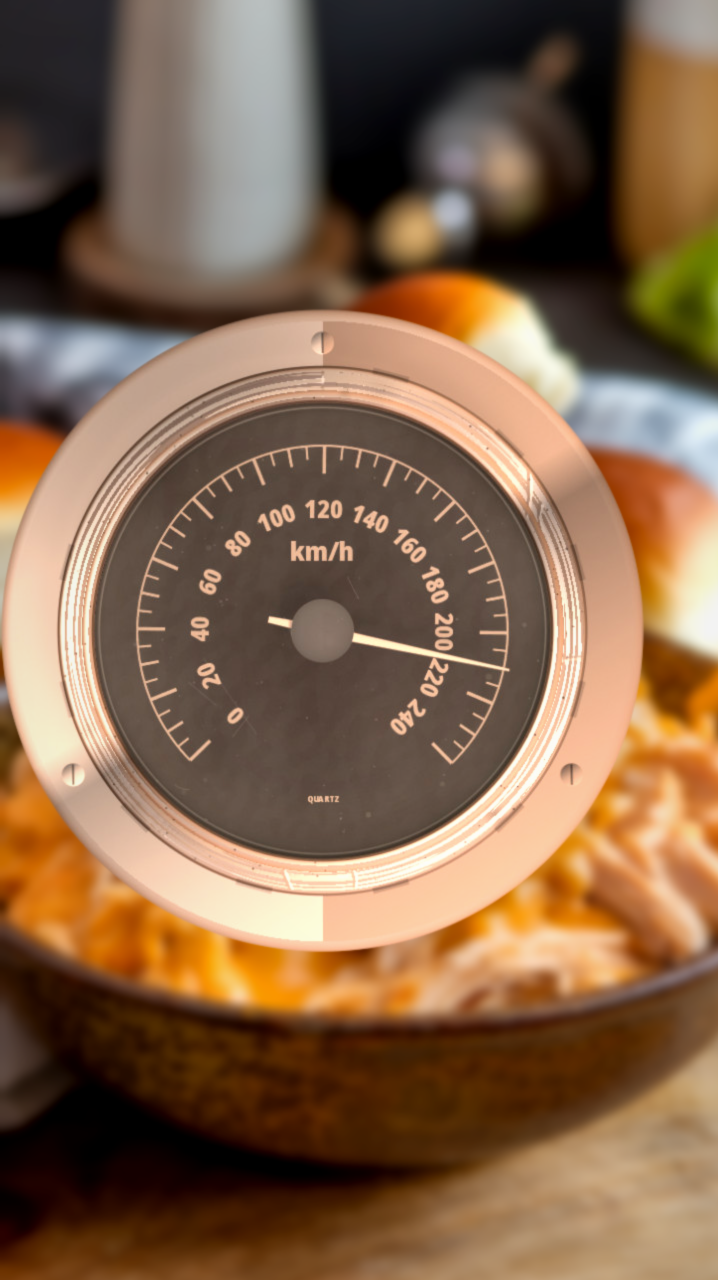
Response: value=210 unit=km/h
